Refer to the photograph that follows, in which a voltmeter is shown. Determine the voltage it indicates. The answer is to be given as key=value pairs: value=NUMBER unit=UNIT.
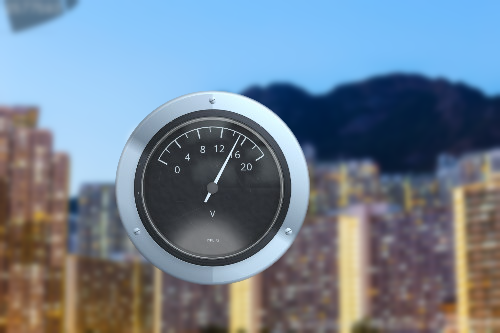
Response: value=15 unit=V
